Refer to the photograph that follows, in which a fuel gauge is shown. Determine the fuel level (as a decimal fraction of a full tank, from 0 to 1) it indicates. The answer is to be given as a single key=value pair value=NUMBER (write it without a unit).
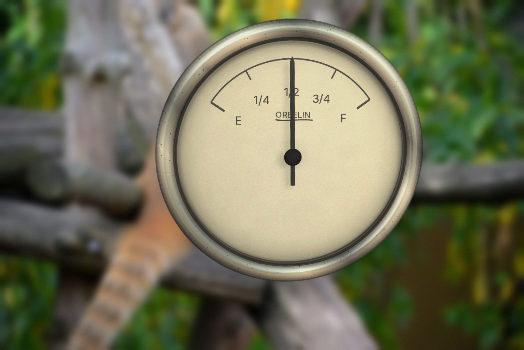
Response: value=0.5
